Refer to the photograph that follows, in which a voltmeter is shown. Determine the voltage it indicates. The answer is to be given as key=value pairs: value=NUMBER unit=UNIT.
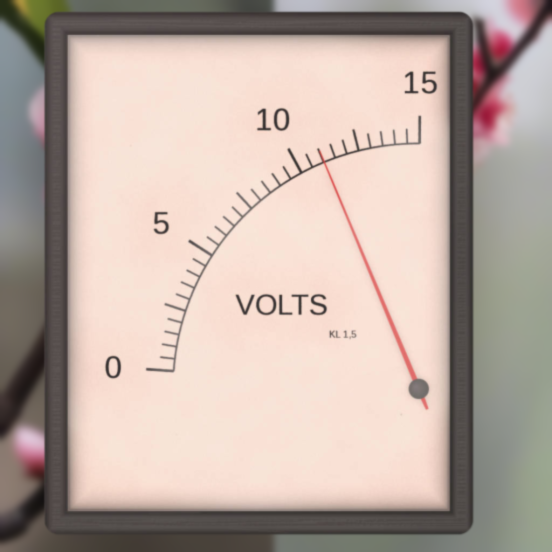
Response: value=11 unit=V
